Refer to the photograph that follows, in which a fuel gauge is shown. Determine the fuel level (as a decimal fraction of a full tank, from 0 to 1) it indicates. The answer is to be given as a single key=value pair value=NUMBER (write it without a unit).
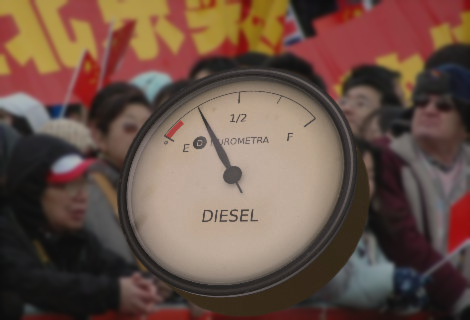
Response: value=0.25
